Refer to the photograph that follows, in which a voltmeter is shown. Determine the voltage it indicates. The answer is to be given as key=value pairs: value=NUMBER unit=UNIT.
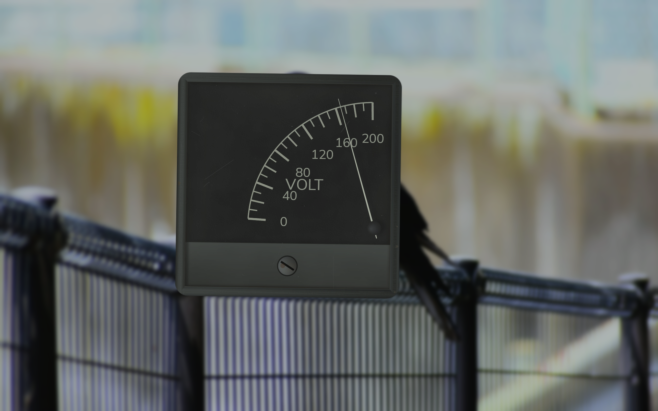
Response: value=165 unit=V
